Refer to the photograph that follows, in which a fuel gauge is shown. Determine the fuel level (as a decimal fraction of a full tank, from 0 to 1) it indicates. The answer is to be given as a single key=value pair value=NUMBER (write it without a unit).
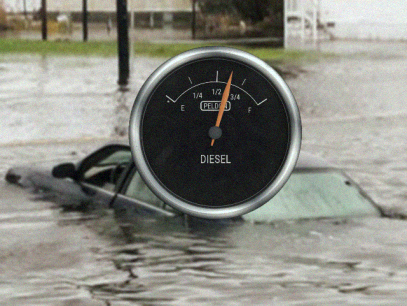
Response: value=0.625
